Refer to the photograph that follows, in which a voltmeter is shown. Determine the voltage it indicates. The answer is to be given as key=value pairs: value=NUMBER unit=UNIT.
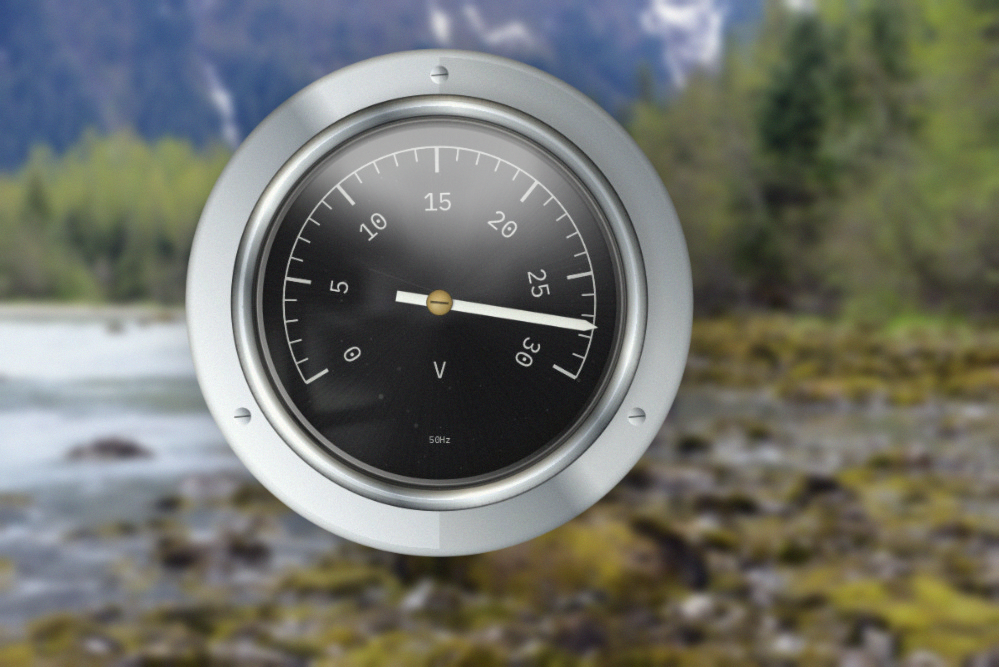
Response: value=27.5 unit=V
